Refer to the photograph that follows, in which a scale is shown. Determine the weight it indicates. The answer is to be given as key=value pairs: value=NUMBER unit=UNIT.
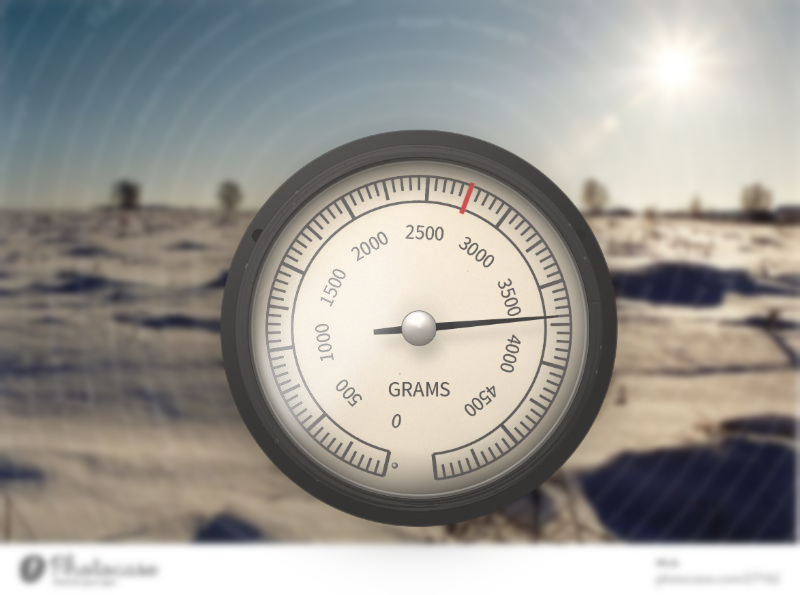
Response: value=3700 unit=g
